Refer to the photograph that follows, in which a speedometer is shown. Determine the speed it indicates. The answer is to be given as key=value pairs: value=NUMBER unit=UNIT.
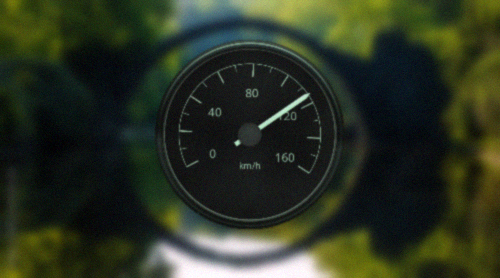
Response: value=115 unit=km/h
